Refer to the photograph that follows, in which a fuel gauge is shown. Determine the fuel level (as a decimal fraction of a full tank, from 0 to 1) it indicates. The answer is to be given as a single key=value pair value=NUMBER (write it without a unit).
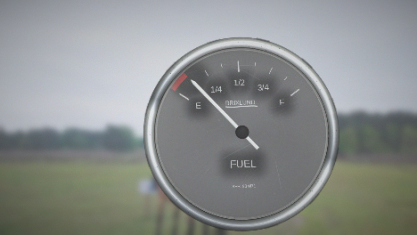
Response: value=0.125
